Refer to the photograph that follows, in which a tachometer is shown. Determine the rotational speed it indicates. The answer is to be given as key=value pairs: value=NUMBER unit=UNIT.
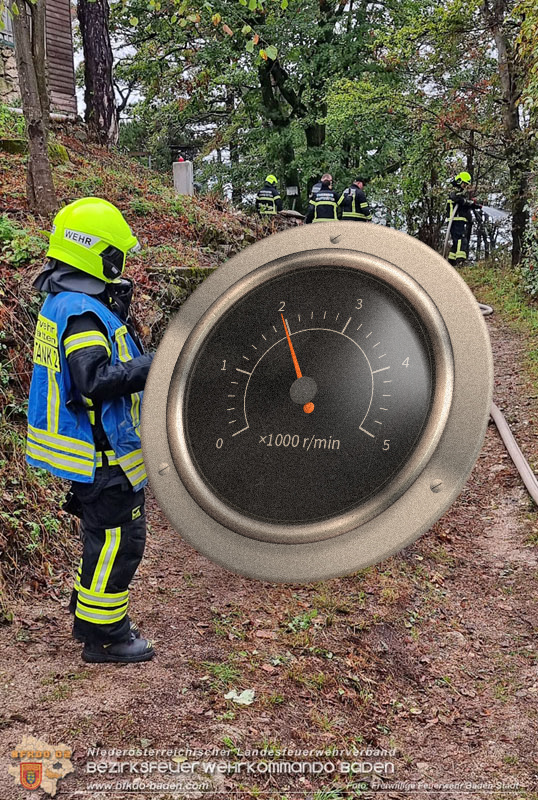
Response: value=2000 unit=rpm
